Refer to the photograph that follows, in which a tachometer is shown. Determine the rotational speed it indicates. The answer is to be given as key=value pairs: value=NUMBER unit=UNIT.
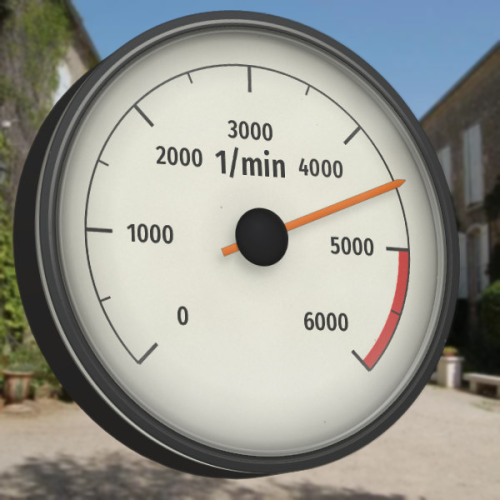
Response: value=4500 unit=rpm
